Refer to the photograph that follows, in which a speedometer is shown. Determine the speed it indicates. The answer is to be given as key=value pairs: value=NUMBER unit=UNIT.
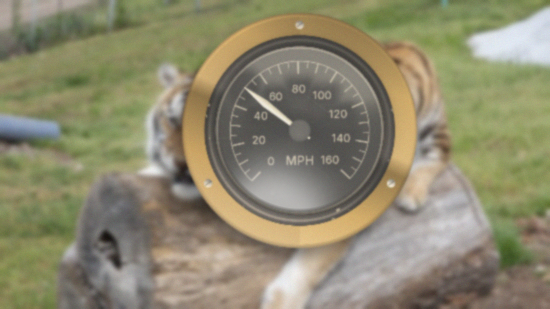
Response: value=50 unit=mph
